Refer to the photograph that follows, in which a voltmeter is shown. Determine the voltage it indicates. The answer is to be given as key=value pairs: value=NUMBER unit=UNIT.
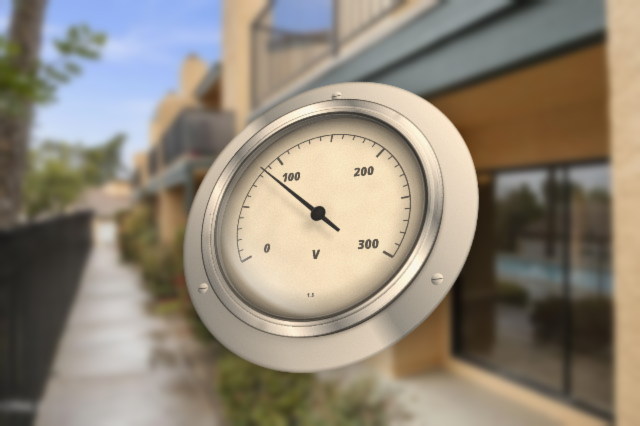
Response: value=85 unit=V
